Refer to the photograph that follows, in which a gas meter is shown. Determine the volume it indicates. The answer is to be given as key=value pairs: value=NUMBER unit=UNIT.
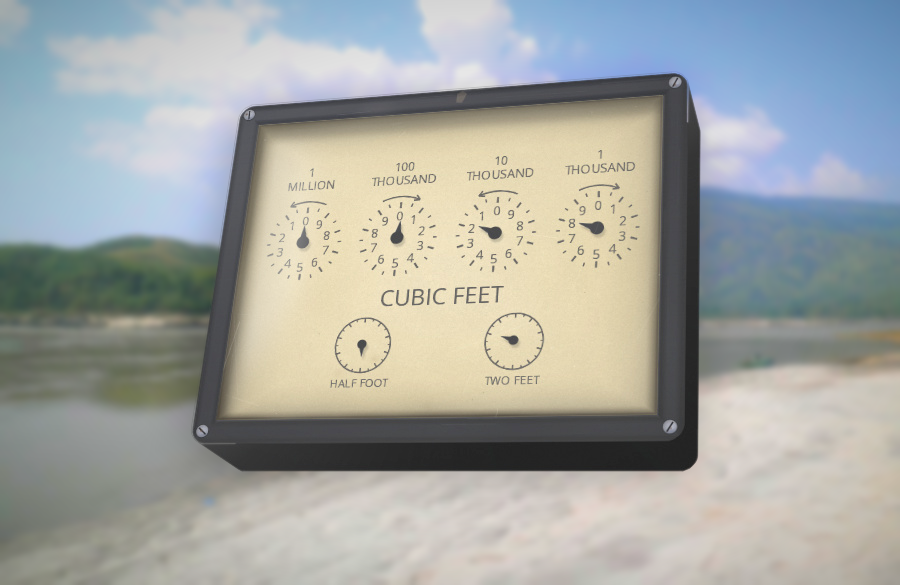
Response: value=1800 unit=ft³
